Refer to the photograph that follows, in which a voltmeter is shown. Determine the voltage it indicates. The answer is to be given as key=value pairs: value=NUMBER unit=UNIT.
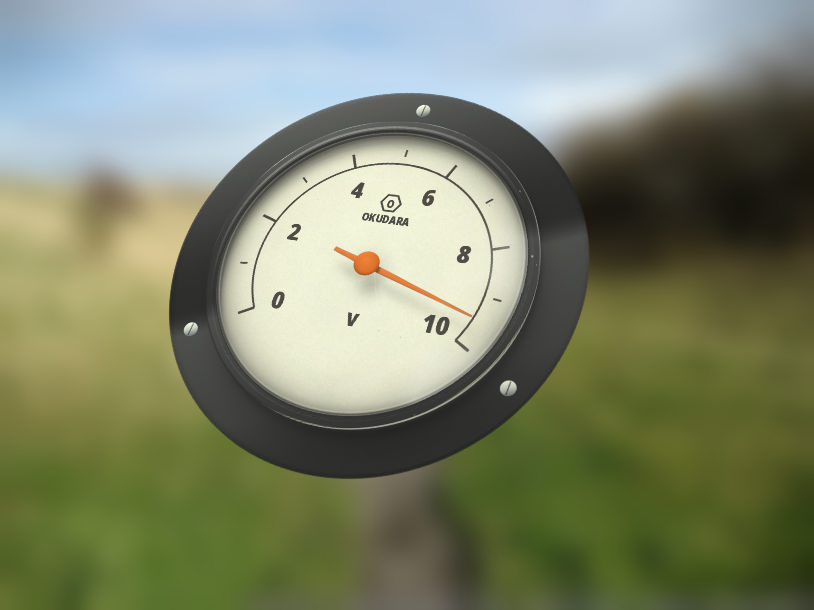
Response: value=9.5 unit=V
